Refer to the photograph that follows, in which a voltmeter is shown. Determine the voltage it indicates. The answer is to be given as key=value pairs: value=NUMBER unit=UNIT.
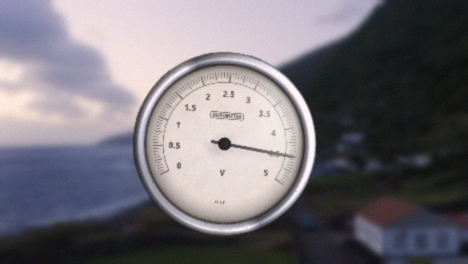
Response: value=4.5 unit=V
